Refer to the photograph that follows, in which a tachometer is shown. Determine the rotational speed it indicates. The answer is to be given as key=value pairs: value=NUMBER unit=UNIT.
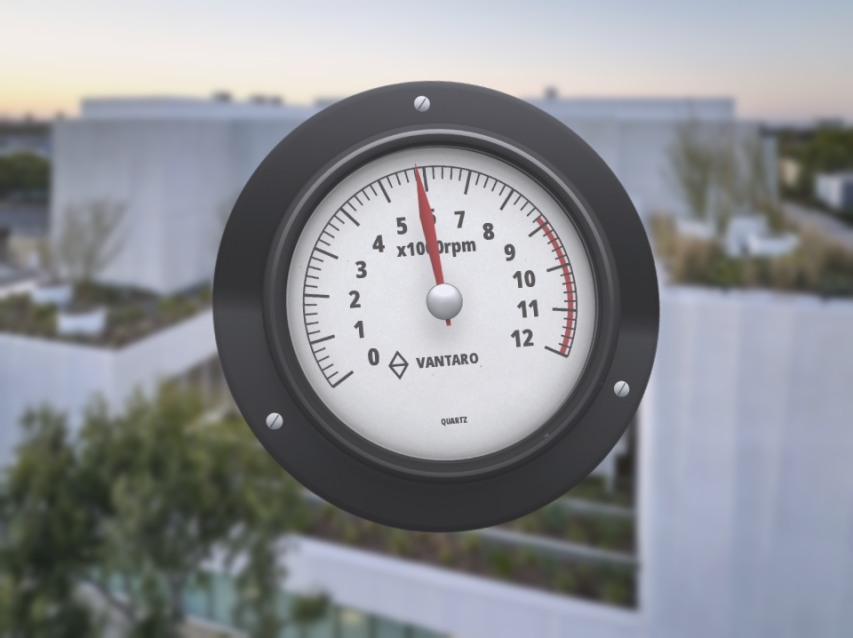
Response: value=5800 unit=rpm
